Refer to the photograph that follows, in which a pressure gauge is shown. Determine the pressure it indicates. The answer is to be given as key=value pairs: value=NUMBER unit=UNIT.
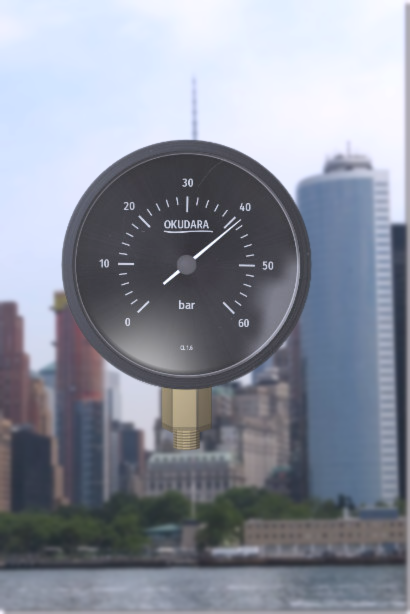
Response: value=41 unit=bar
